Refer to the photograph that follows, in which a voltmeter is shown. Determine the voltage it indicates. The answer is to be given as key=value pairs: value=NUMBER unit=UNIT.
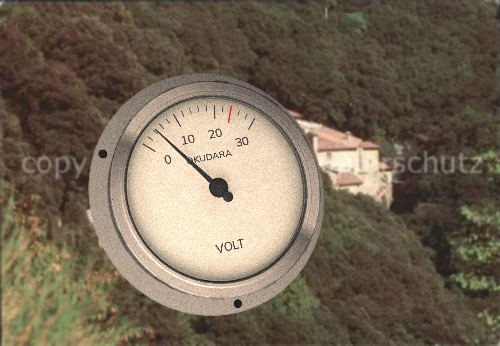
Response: value=4 unit=V
